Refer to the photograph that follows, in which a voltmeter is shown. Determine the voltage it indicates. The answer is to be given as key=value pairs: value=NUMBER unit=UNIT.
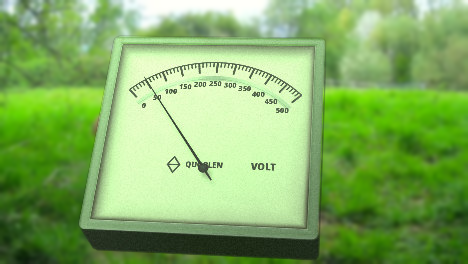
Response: value=50 unit=V
